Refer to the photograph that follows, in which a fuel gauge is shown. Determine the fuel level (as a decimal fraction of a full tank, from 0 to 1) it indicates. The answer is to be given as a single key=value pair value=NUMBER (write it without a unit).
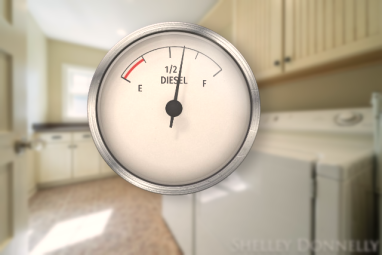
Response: value=0.625
